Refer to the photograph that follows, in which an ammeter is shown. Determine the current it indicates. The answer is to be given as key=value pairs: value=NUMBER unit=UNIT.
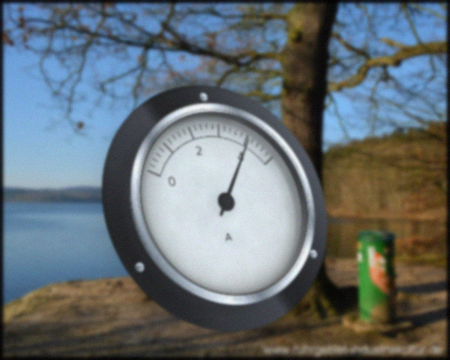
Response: value=4 unit=A
